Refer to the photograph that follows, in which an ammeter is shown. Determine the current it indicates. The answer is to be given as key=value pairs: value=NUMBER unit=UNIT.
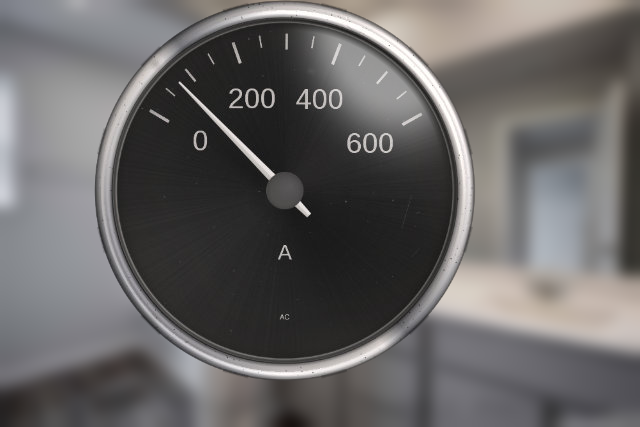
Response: value=75 unit=A
